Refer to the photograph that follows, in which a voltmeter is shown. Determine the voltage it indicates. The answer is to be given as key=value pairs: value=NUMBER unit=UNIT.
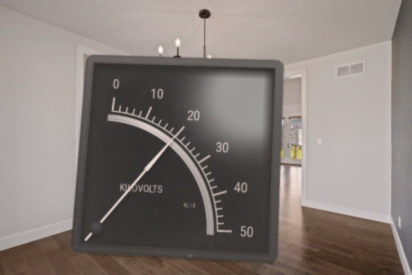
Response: value=20 unit=kV
